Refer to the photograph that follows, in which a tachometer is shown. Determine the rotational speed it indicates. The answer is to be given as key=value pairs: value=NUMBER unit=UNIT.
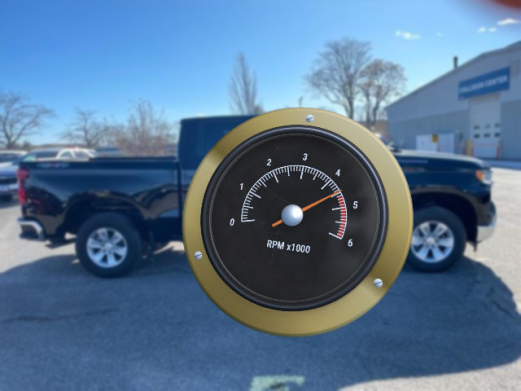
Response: value=4500 unit=rpm
